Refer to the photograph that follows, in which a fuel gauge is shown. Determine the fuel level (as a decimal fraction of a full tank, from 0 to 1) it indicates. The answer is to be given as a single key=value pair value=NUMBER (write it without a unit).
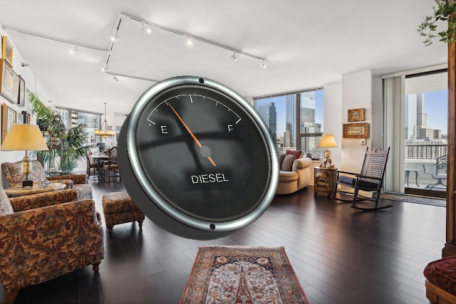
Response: value=0.25
